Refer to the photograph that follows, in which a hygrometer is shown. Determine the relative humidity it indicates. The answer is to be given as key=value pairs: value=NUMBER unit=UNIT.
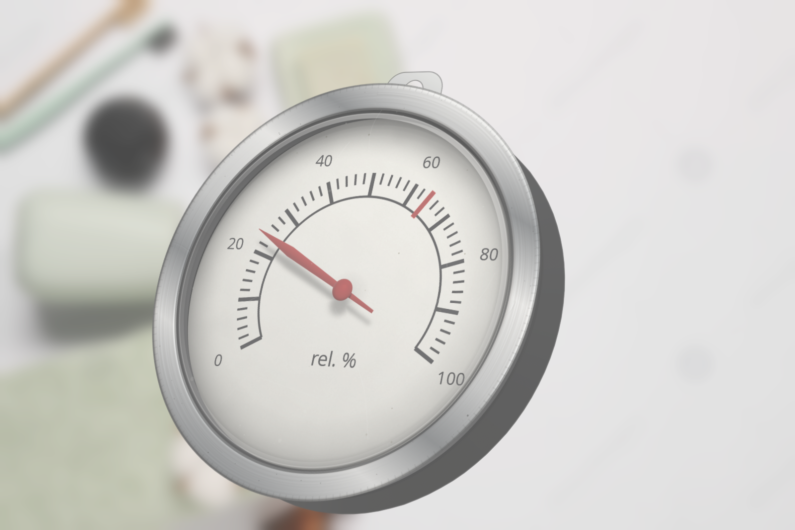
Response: value=24 unit=%
